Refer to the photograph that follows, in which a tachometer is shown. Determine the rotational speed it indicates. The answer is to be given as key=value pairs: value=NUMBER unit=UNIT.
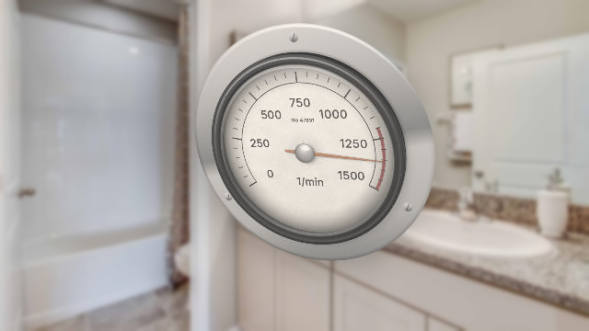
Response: value=1350 unit=rpm
